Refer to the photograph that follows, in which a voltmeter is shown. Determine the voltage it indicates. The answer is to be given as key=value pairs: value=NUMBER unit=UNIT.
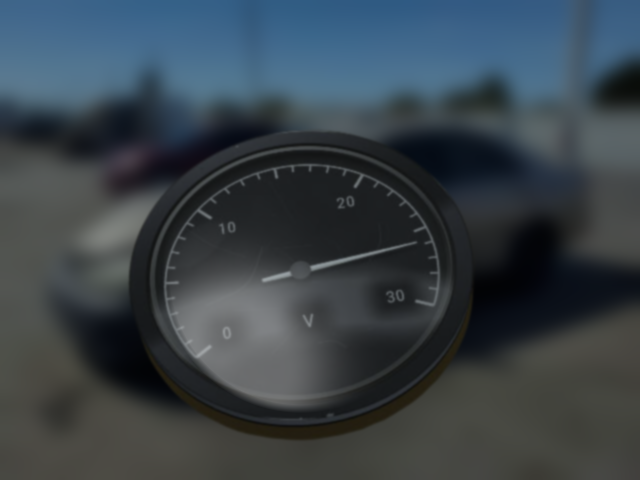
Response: value=26 unit=V
